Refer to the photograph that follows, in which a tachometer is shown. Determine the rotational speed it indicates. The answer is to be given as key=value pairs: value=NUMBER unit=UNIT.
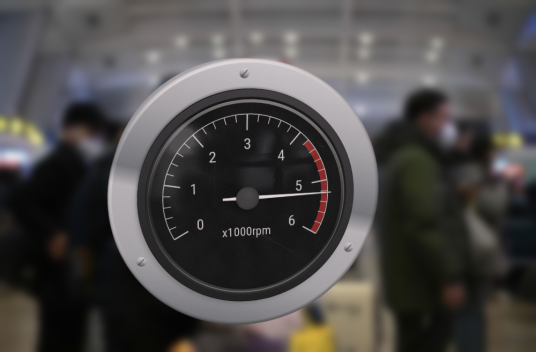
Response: value=5200 unit=rpm
